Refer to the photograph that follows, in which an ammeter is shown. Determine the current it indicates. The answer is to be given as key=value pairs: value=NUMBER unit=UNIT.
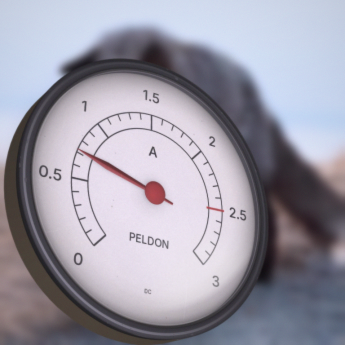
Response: value=0.7 unit=A
